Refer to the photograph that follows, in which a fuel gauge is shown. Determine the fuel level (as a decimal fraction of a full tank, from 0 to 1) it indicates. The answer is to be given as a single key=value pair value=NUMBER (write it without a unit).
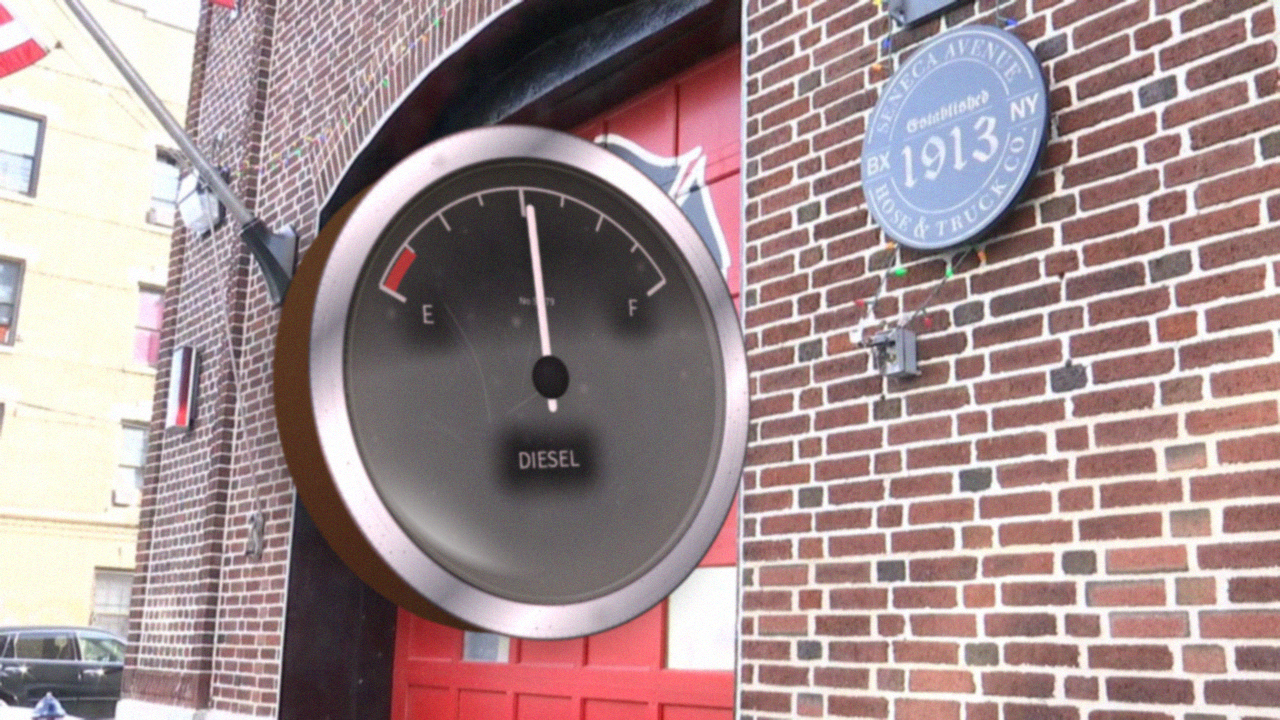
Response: value=0.5
